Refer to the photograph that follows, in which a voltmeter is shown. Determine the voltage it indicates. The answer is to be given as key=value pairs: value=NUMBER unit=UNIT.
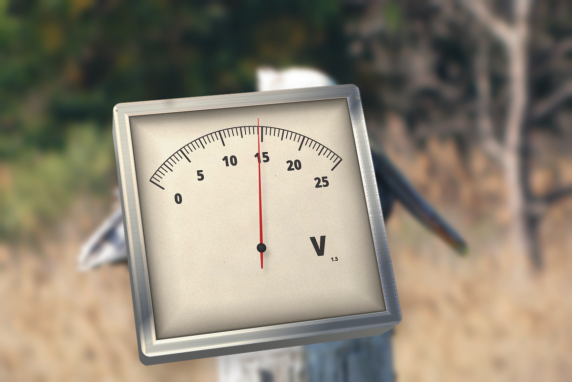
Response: value=14.5 unit=V
